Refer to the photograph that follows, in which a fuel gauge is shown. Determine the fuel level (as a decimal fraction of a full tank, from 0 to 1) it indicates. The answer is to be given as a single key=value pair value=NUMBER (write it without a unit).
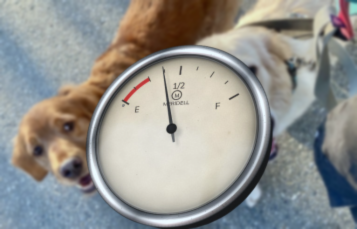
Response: value=0.375
